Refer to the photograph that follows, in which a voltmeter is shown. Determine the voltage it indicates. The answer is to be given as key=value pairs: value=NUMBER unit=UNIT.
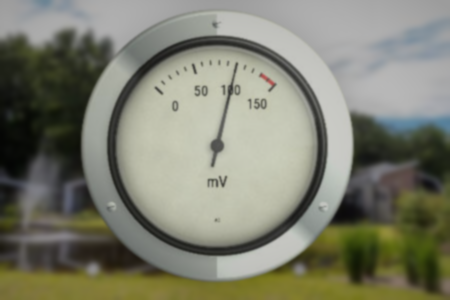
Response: value=100 unit=mV
